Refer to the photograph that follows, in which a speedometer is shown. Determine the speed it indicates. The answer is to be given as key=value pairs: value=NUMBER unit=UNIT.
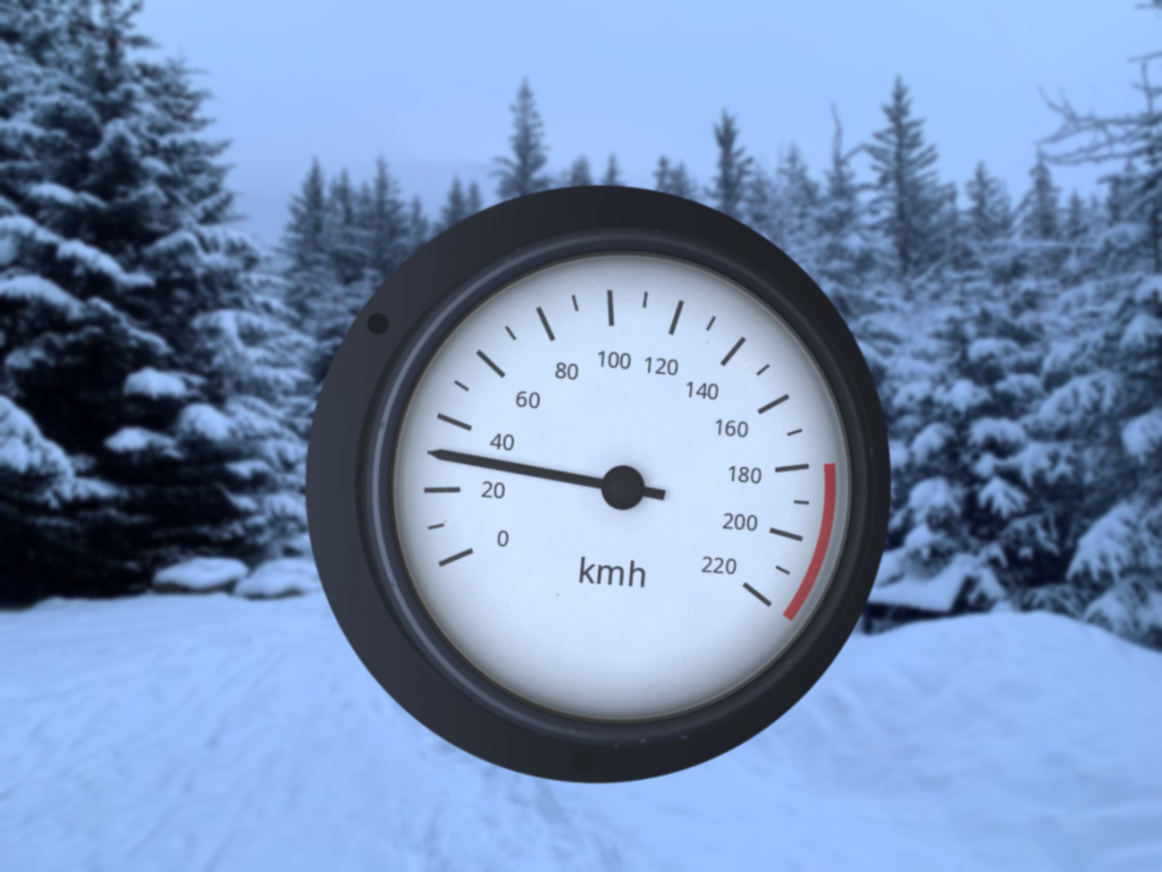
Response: value=30 unit=km/h
